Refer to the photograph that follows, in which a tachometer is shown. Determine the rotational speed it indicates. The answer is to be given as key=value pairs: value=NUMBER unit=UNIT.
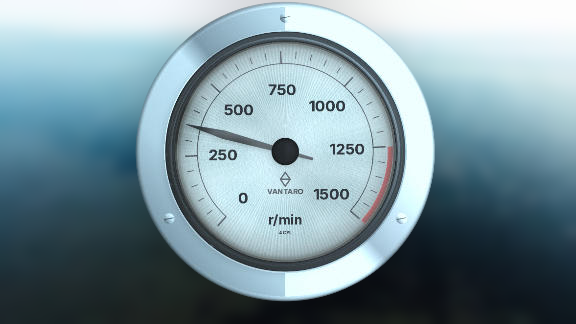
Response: value=350 unit=rpm
